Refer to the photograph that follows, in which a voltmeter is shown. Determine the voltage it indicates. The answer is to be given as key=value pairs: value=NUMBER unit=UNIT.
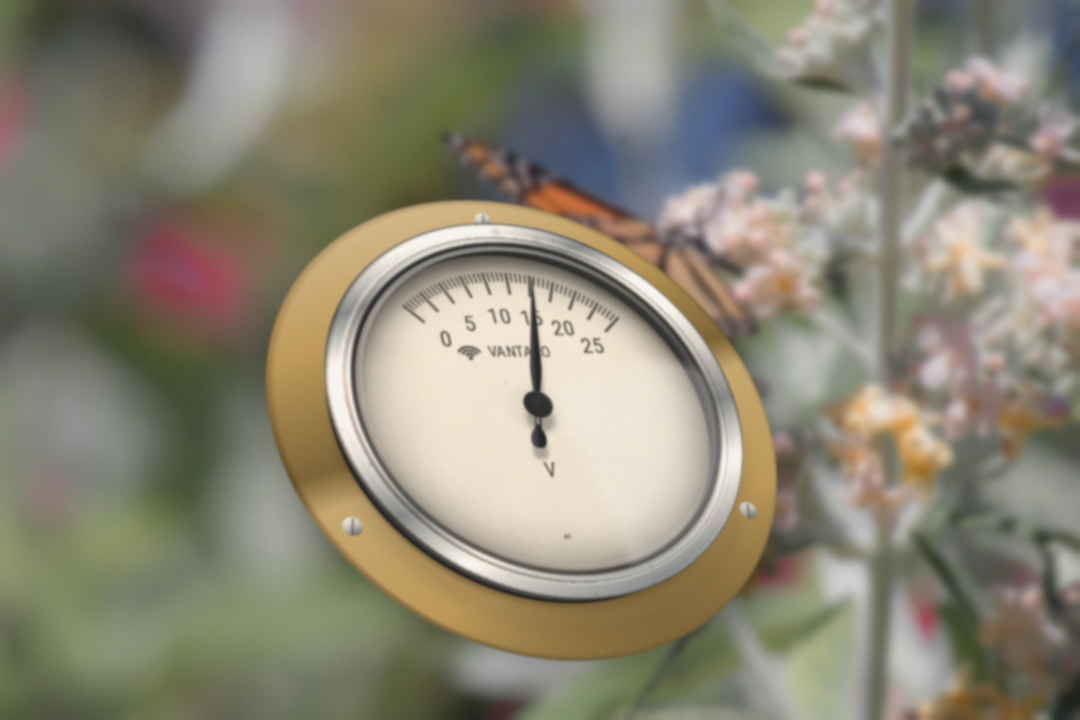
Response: value=15 unit=V
